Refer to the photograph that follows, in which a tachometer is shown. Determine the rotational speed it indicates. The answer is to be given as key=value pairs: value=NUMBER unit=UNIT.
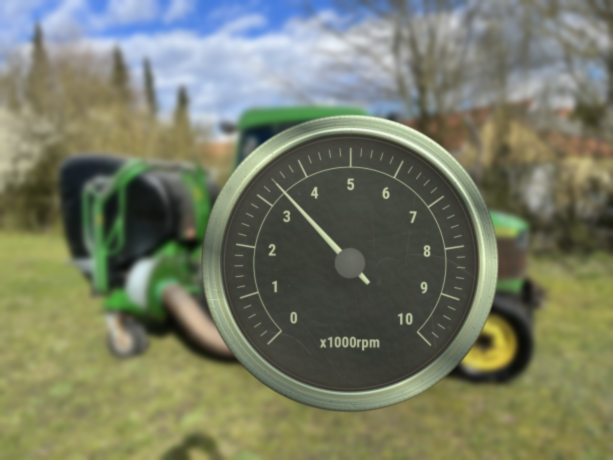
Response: value=3400 unit=rpm
